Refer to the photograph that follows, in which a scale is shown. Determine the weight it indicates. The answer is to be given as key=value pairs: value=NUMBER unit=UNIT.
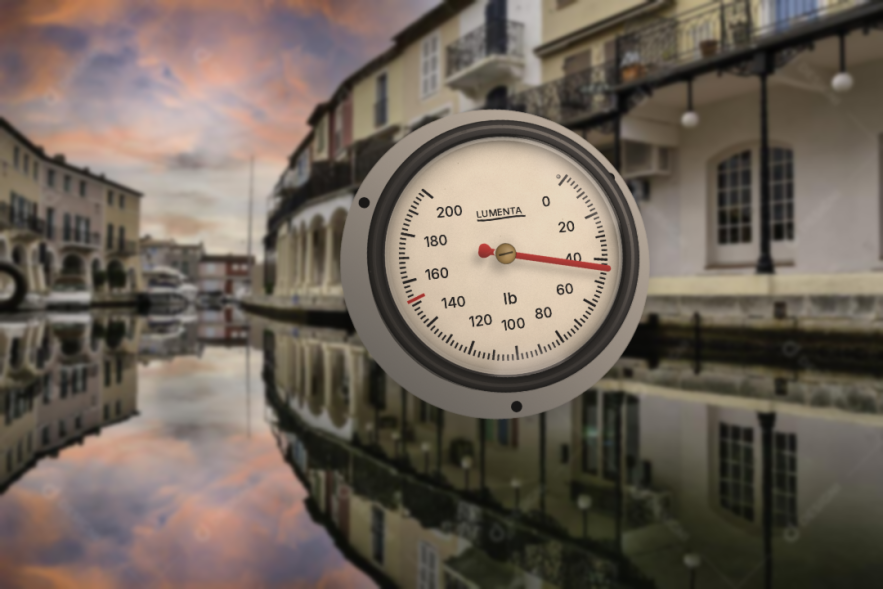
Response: value=44 unit=lb
